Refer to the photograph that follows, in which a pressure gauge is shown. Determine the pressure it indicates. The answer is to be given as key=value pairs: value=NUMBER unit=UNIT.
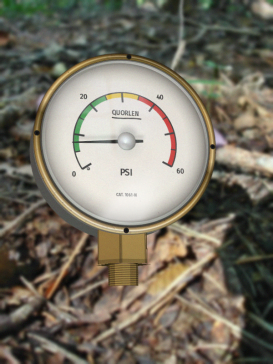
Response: value=7.5 unit=psi
